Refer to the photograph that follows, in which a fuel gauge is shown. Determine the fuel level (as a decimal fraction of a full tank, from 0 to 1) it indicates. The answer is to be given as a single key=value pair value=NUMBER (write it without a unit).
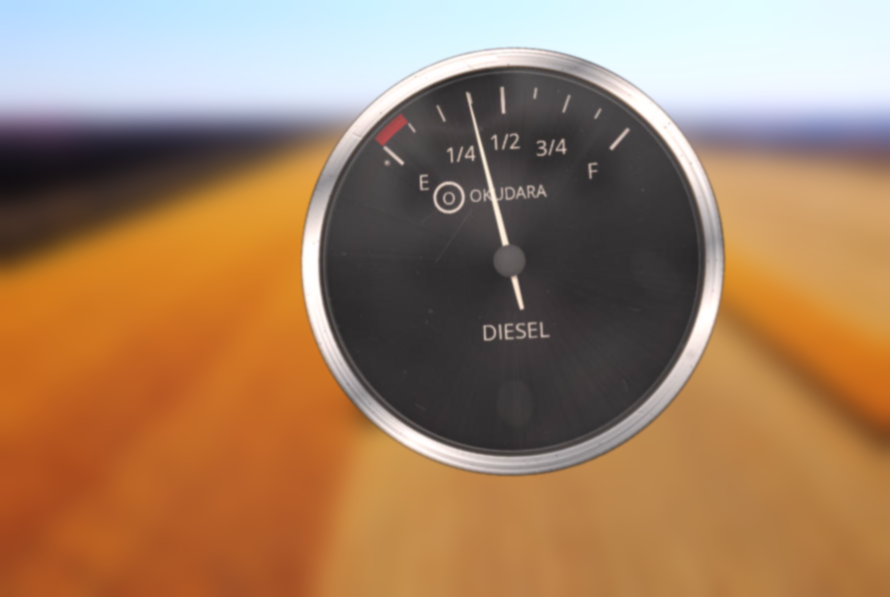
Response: value=0.375
